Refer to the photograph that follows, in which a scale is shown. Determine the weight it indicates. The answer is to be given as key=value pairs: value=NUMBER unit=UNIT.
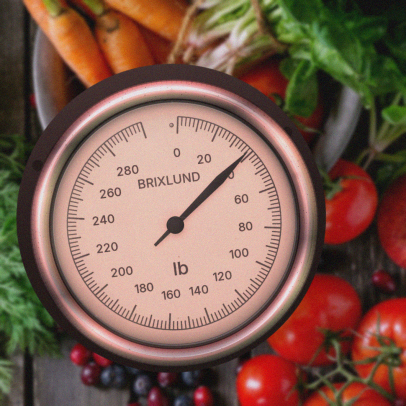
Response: value=38 unit=lb
